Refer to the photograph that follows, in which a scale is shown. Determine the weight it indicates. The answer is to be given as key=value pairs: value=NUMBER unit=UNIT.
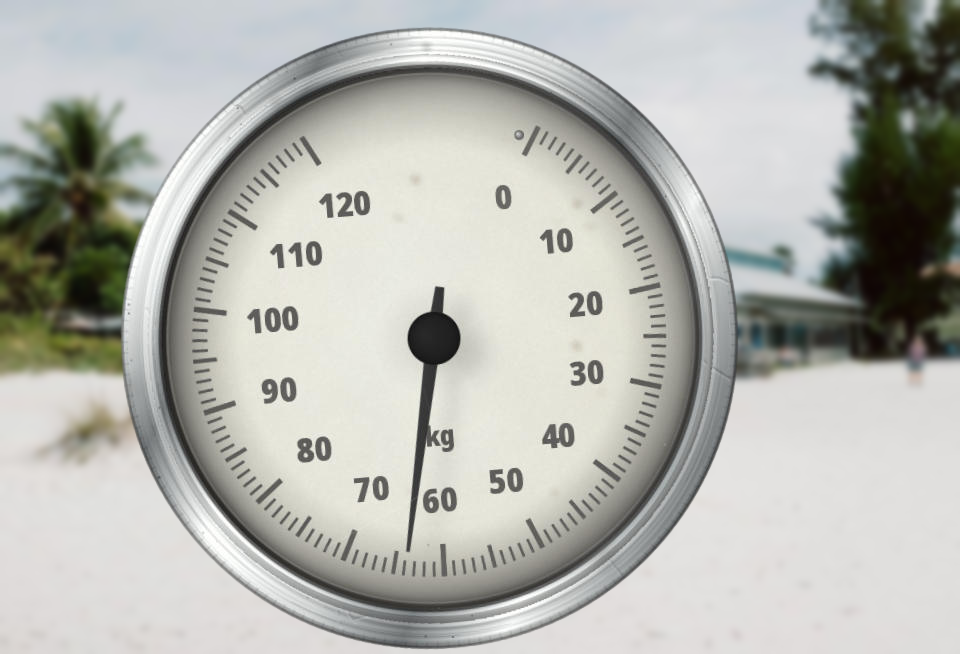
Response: value=64 unit=kg
